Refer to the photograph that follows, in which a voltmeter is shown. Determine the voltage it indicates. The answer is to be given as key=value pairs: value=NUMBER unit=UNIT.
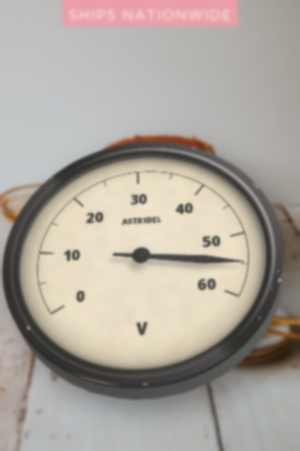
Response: value=55 unit=V
